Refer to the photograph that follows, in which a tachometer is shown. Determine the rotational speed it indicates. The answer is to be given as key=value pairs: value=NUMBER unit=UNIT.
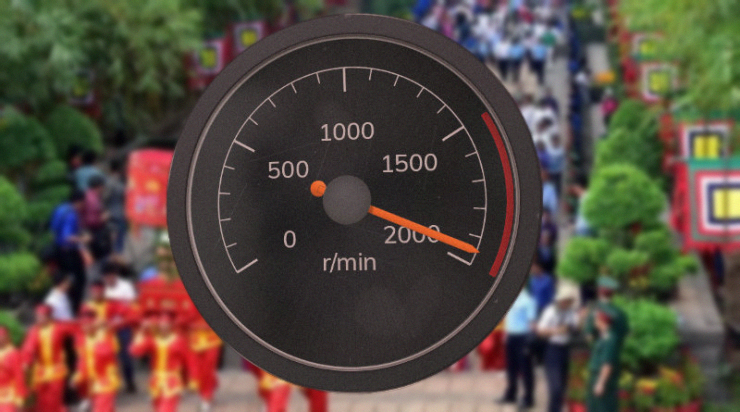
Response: value=1950 unit=rpm
